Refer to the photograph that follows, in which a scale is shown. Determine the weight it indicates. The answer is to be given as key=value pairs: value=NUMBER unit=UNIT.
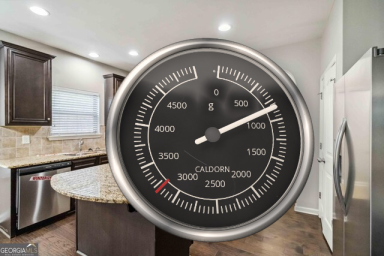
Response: value=850 unit=g
